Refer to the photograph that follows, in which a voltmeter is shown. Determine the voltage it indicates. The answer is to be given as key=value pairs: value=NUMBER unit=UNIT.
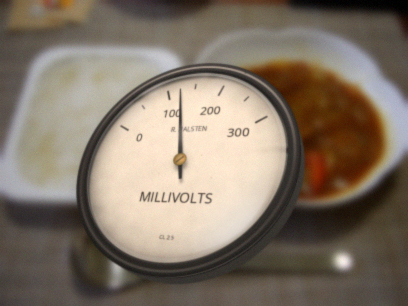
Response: value=125 unit=mV
